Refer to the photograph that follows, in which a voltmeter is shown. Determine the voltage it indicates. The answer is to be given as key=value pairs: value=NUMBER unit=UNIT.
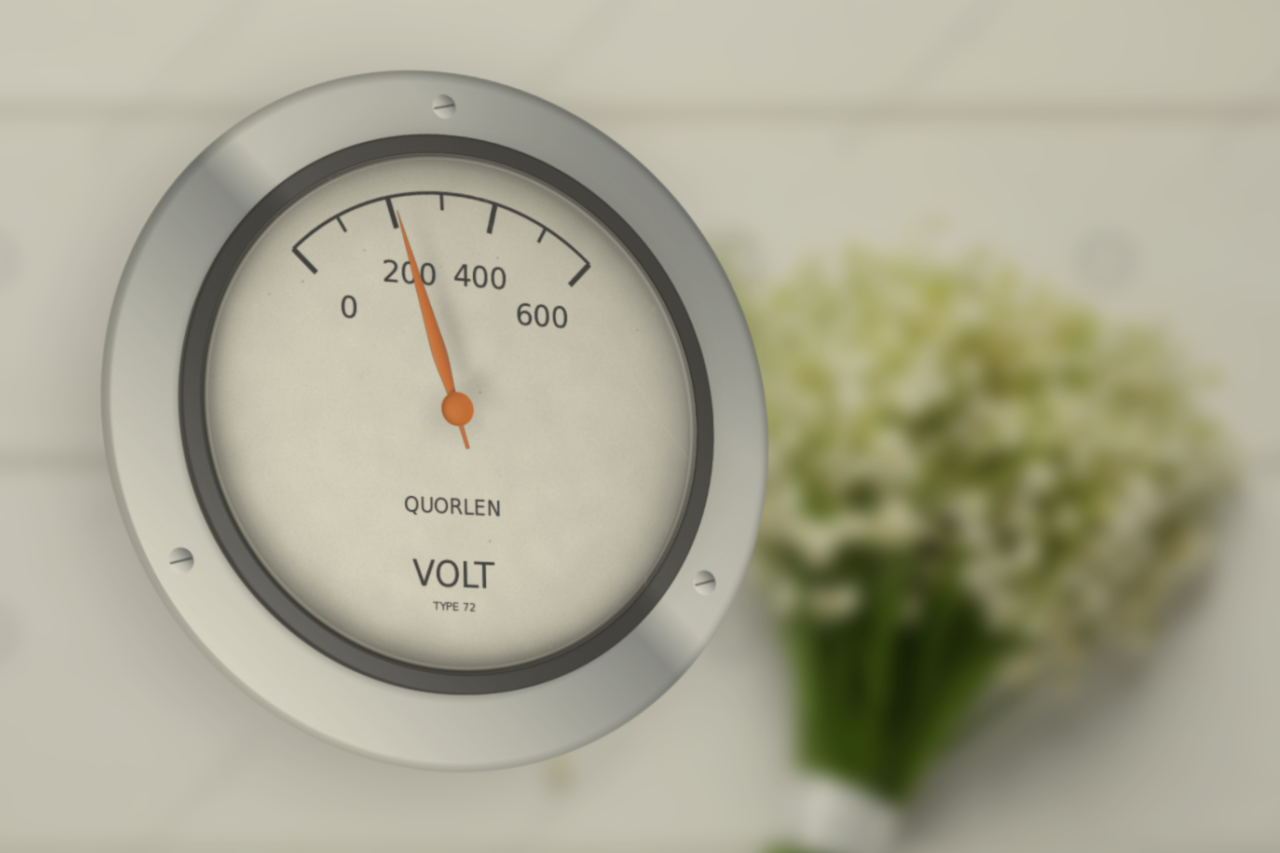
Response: value=200 unit=V
